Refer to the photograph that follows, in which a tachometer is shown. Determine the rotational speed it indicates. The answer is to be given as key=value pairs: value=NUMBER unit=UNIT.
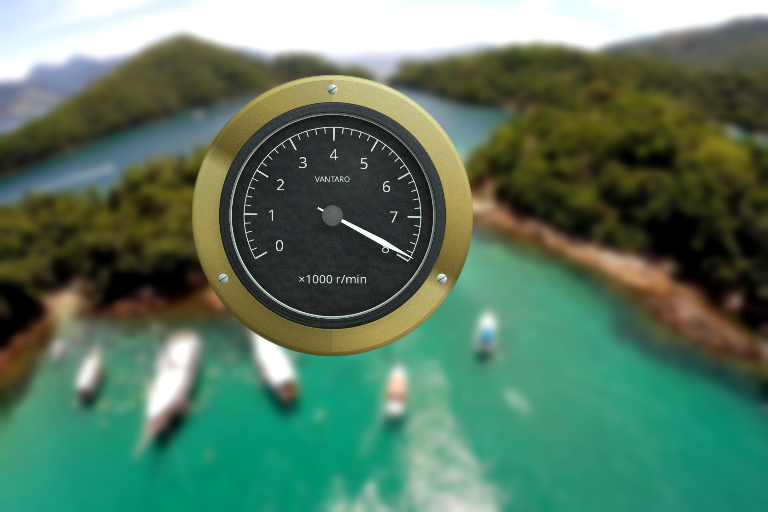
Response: value=7900 unit=rpm
